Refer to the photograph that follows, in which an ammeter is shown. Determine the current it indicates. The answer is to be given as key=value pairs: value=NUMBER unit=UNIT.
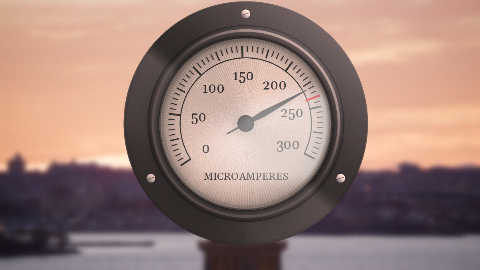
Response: value=230 unit=µA
